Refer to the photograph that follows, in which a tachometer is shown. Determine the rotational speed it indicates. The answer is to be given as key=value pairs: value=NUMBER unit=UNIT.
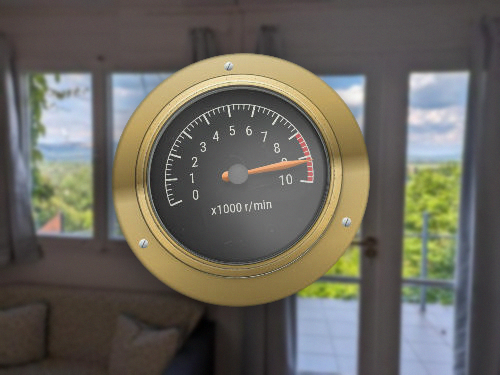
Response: value=9200 unit=rpm
